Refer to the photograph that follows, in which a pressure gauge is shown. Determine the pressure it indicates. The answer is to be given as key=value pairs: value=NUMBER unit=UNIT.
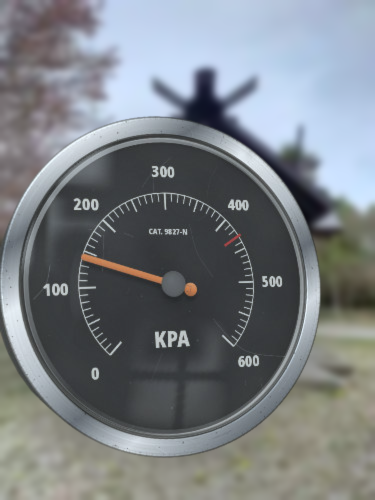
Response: value=140 unit=kPa
